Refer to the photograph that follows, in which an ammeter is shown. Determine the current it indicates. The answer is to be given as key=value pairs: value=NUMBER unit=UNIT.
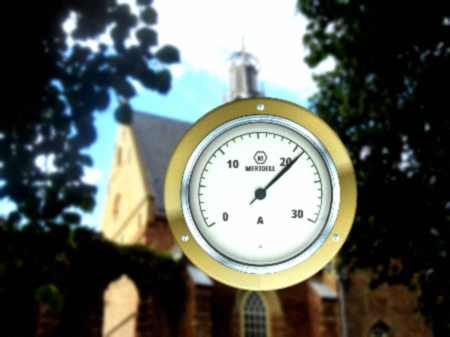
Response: value=21 unit=A
